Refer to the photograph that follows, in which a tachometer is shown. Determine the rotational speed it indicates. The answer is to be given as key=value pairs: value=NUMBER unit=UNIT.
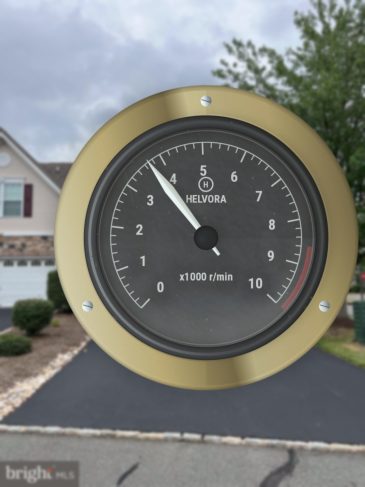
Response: value=3700 unit=rpm
